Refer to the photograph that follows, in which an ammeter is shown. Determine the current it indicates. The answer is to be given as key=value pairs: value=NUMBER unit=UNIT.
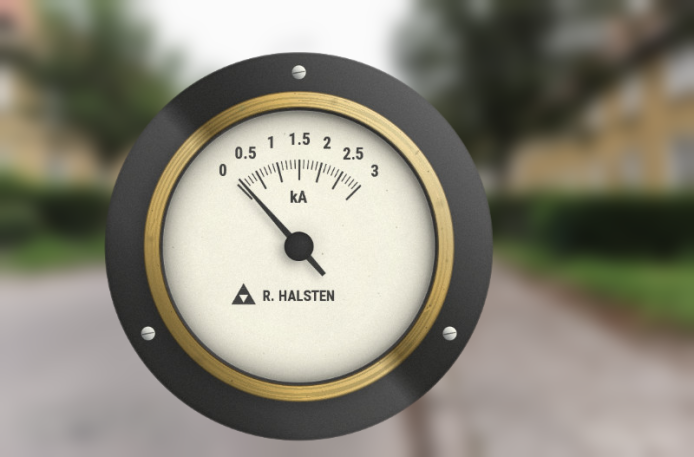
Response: value=0.1 unit=kA
